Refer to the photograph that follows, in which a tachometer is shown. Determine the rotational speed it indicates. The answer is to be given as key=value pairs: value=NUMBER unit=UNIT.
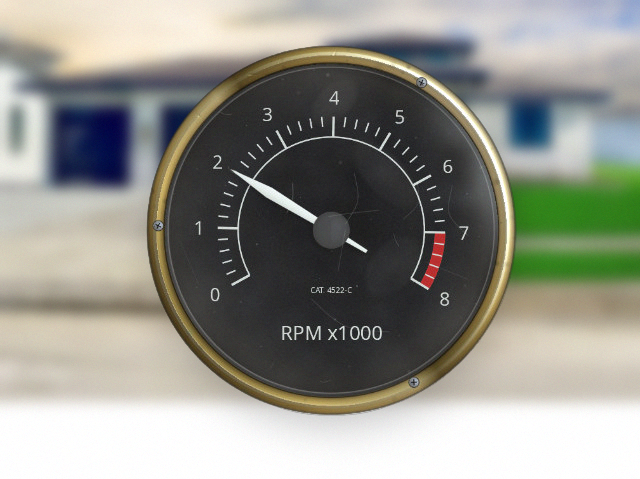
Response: value=2000 unit=rpm
